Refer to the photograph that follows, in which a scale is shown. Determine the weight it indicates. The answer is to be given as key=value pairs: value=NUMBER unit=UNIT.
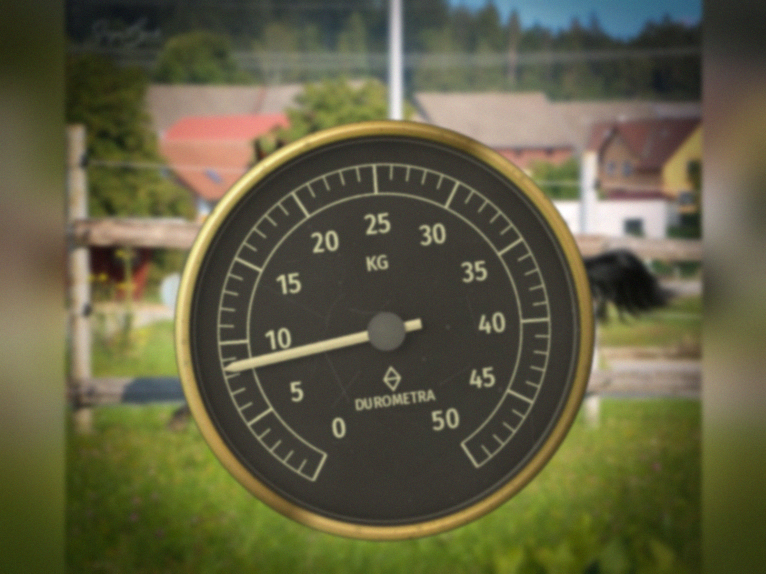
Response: value=8.5 unit=kg
